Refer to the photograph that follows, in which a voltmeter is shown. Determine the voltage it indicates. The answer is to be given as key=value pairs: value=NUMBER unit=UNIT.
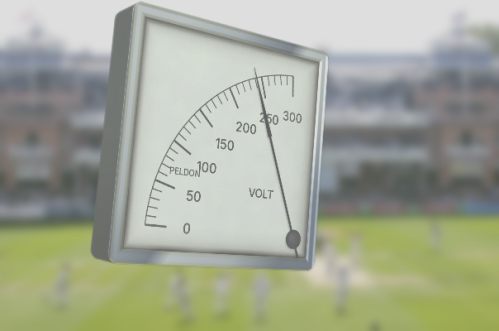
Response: value=240 unit=V
